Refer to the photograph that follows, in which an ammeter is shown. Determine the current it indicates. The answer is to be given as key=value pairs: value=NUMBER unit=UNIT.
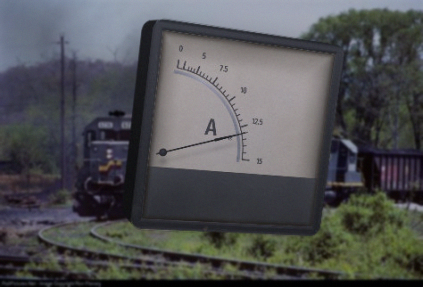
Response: value=13 unit=A
